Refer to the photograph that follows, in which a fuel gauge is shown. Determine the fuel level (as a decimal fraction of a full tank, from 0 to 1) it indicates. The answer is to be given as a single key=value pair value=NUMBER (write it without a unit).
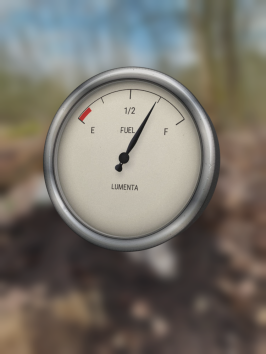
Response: value=0.75
